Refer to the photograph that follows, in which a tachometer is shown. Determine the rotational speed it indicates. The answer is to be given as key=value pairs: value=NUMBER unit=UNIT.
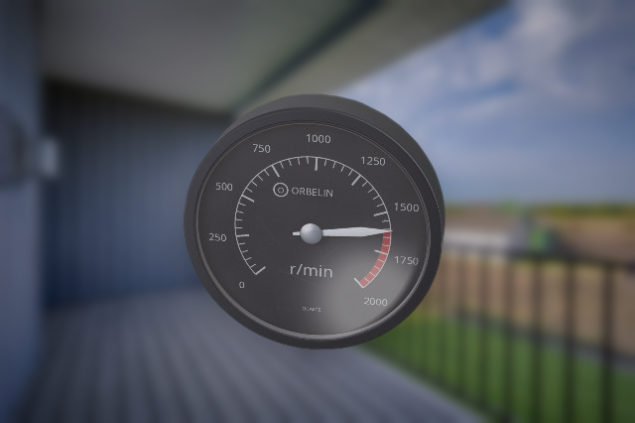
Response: value=1600 unit=rpm
